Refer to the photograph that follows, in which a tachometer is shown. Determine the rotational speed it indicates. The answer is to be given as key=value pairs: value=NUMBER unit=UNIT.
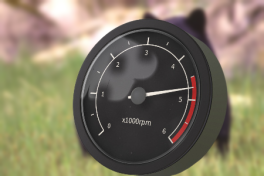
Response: value=4750 unit=rpm
